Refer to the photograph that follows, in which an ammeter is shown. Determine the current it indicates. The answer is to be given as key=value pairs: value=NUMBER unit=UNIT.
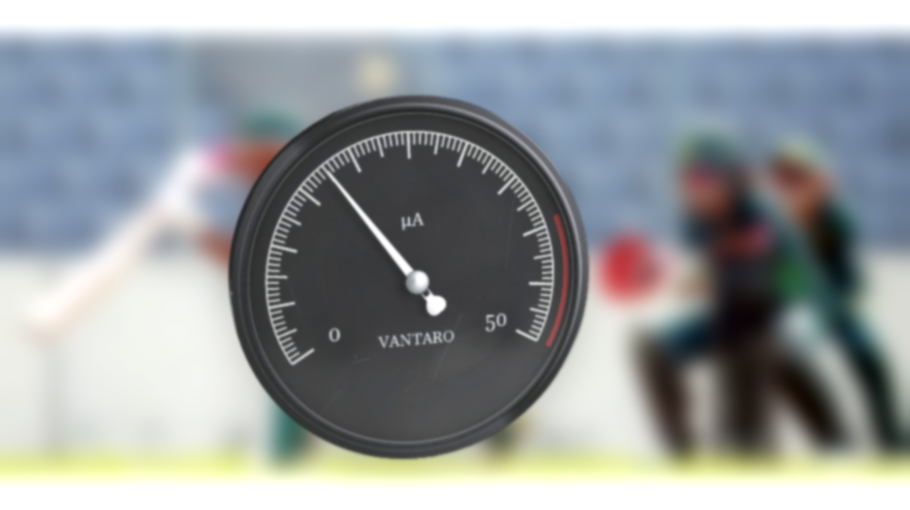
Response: value=17.5 unit=µA
